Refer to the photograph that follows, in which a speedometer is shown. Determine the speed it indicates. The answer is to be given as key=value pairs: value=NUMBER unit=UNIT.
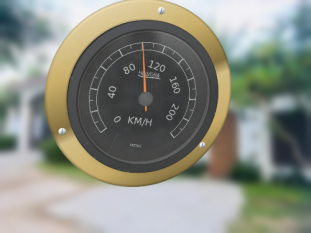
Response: value=100 unit=km/h
